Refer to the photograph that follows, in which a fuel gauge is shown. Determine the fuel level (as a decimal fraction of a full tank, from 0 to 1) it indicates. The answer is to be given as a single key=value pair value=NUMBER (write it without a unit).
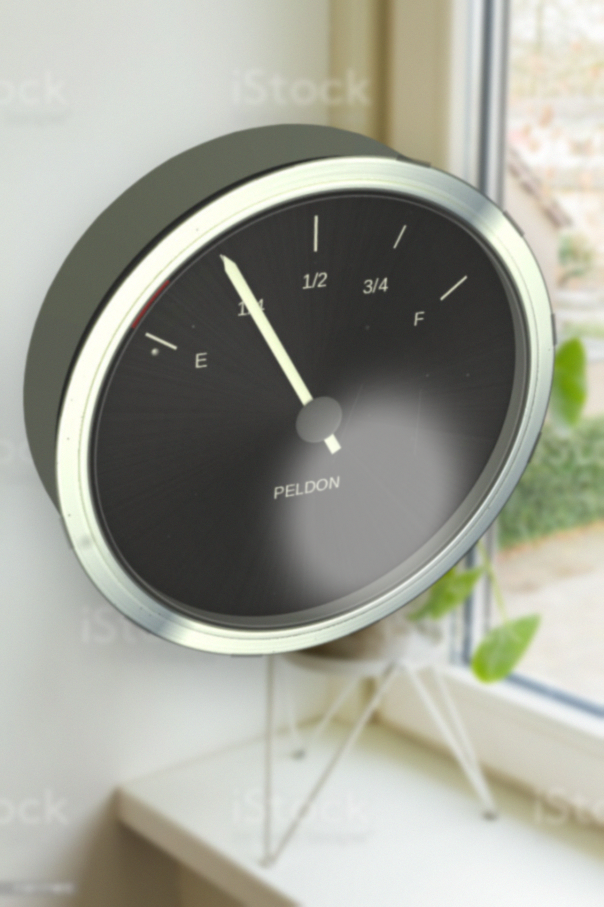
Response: value=0.25
